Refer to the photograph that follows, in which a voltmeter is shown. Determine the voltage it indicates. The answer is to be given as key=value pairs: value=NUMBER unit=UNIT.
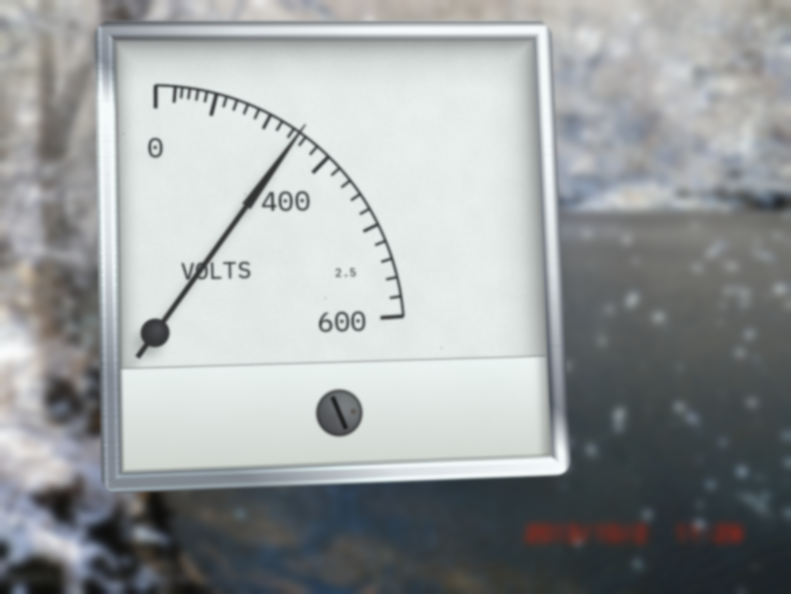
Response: value=350 unit=V
